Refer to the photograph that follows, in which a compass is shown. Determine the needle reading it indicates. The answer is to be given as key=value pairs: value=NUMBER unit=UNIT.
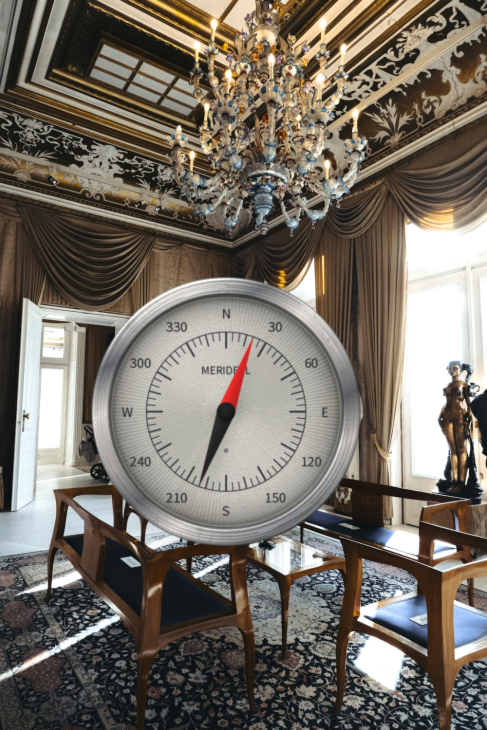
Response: value=20 unit=°
